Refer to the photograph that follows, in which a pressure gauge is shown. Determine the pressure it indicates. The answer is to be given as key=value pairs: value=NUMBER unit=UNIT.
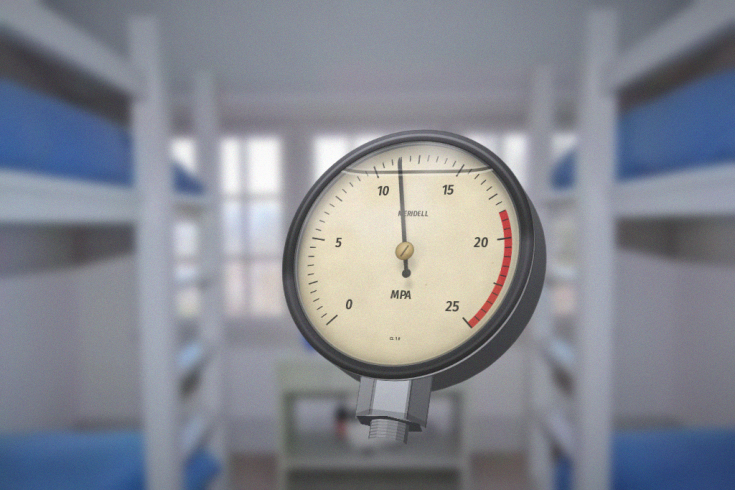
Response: value=11.5 unit=MPa
